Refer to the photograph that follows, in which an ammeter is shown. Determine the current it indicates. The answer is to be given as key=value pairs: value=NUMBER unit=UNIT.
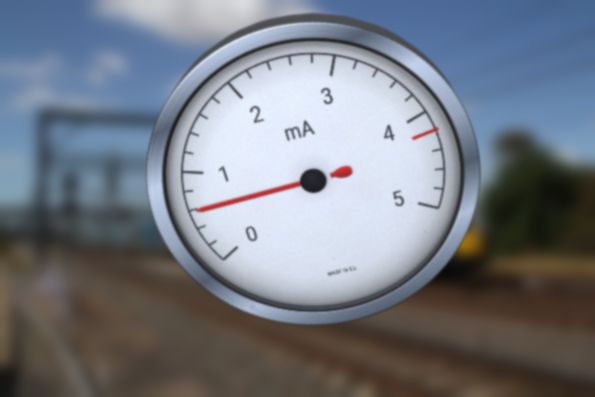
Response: value=0.6 unit=mA
